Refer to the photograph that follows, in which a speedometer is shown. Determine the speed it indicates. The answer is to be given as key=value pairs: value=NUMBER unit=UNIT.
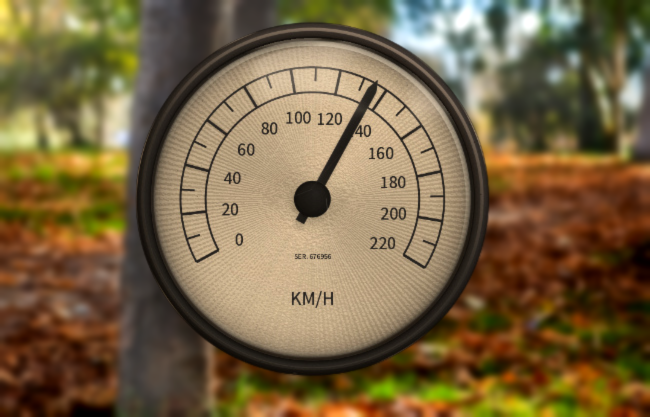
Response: value=135 unit=km/h
